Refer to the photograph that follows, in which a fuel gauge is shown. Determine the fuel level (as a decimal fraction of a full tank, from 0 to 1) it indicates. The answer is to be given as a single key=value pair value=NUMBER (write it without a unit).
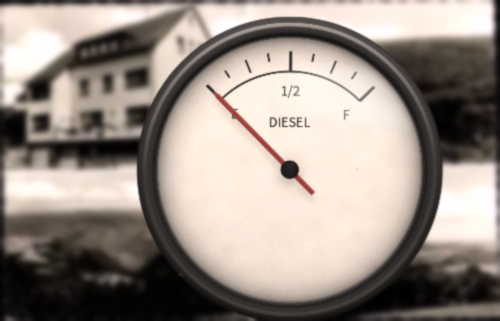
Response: value=0
